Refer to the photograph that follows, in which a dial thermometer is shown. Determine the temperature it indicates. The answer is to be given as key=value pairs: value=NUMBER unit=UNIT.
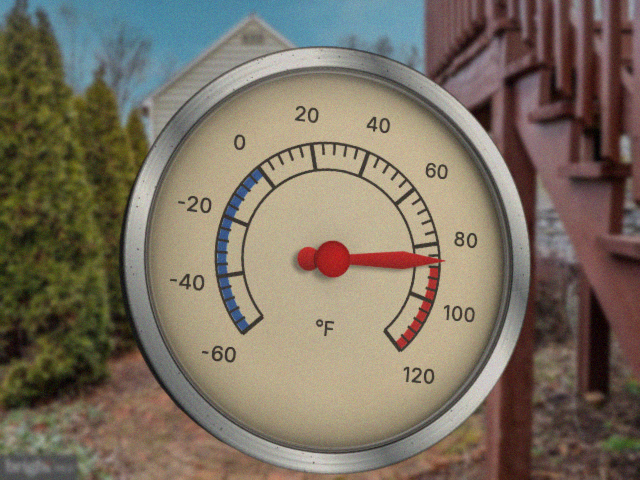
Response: value=86 unit=°F
